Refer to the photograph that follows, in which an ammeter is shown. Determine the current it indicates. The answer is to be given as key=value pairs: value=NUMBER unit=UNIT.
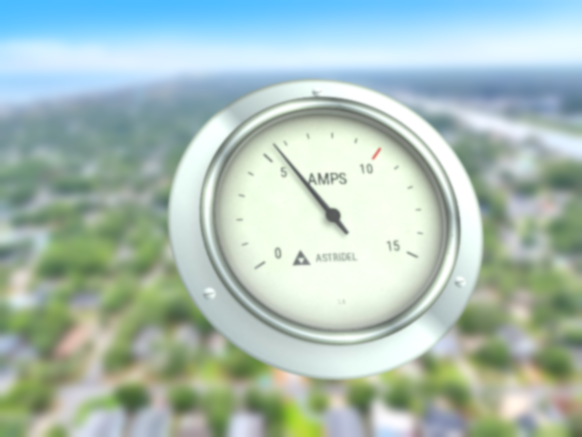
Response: value=5.5 unit=A
